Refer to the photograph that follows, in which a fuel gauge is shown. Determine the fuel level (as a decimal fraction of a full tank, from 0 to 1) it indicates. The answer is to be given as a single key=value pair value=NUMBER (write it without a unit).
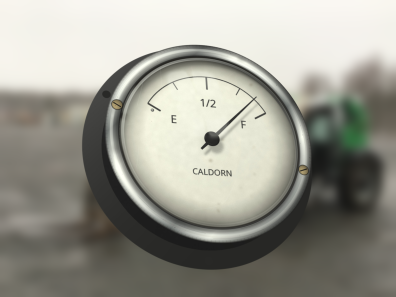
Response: value=0.875
